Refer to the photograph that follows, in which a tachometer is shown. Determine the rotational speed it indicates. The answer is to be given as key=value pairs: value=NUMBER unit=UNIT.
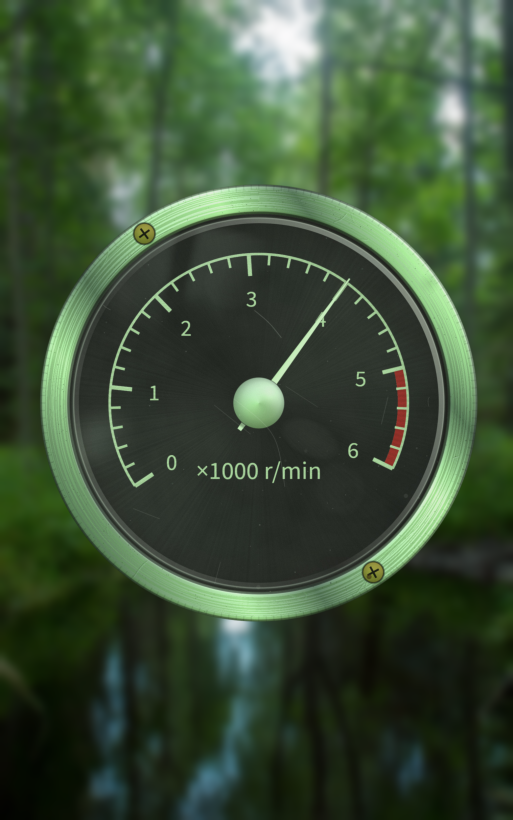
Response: value=4000 unit=rpm
